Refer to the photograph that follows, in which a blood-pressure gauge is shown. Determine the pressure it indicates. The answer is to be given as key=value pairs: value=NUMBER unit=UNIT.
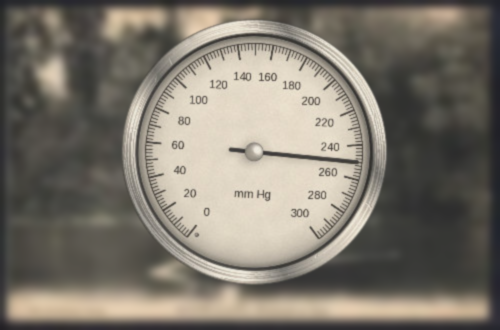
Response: value=250 unit=mmHg
